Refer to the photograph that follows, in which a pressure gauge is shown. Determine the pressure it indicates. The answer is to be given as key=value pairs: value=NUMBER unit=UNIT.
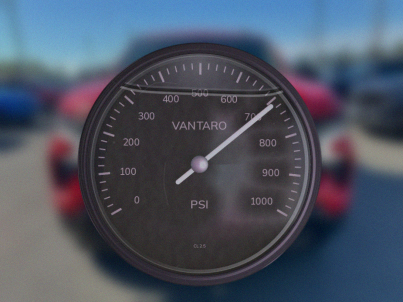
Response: value=710 unit=psi
